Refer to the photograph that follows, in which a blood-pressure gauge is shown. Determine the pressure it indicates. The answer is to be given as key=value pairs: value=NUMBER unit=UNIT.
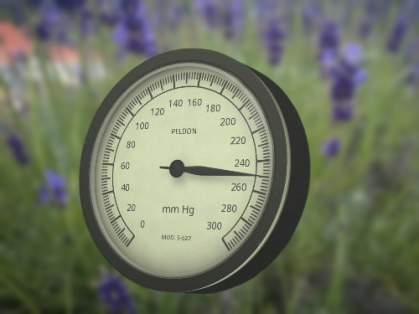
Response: value=250 unit=mmHg
